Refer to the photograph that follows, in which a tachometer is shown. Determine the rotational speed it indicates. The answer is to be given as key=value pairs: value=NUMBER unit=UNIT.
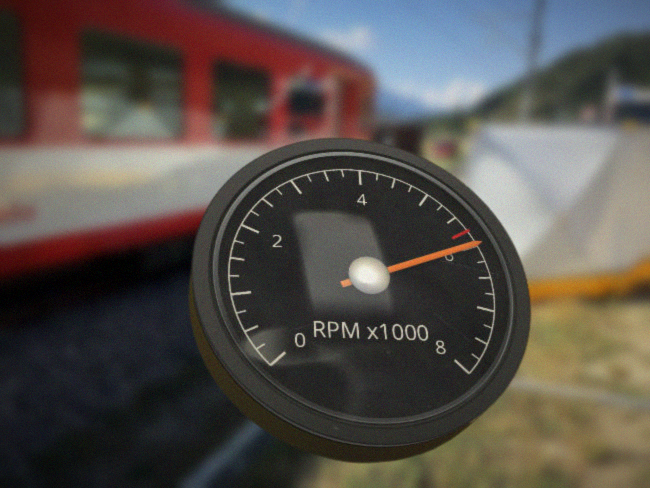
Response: value=6000 unit=rpm
